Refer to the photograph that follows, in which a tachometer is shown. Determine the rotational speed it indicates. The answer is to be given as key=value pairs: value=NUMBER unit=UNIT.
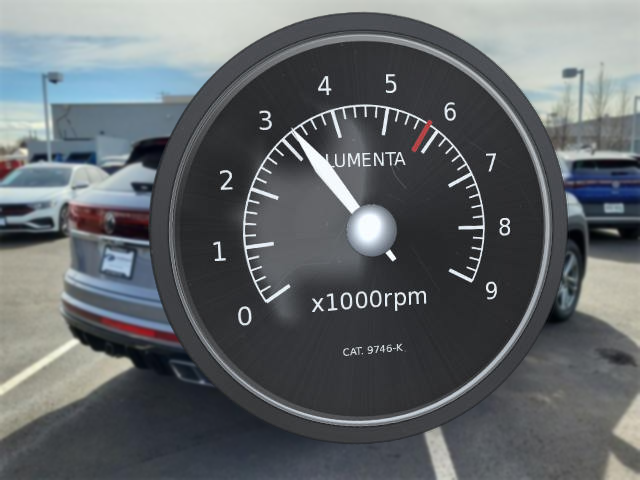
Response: value=3200 unit=rpm
